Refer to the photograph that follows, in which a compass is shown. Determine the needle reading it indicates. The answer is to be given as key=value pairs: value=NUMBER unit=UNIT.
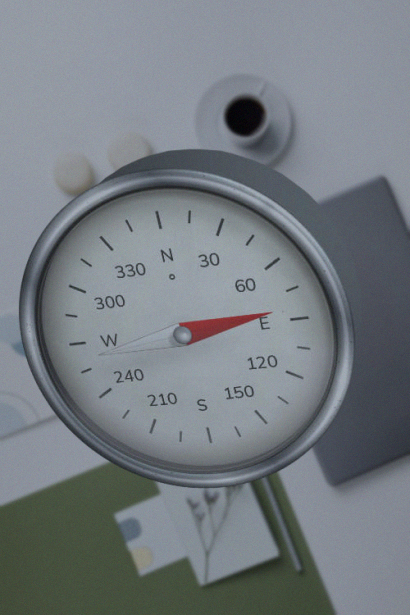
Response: value=82.5 unit=°
